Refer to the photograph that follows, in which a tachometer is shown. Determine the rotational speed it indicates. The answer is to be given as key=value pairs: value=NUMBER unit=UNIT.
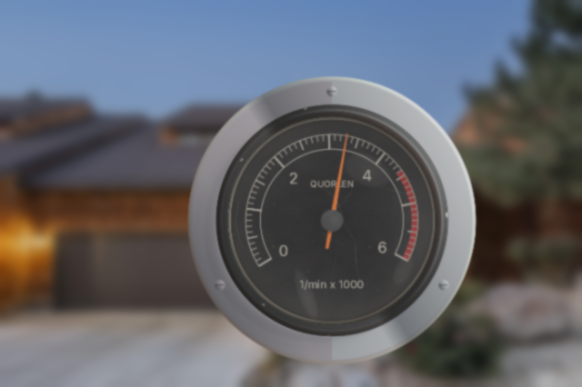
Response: value=3300 unit=rpm
